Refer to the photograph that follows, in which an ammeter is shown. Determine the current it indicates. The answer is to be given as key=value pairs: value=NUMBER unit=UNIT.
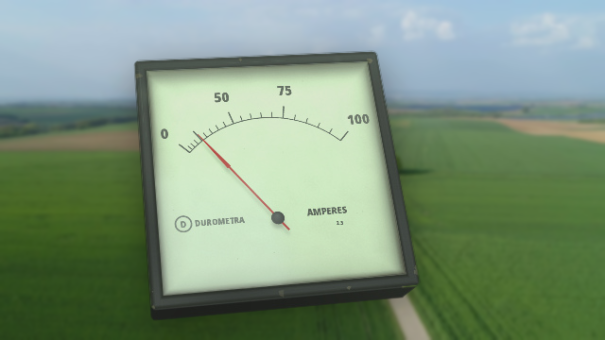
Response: value=25 unit=A
